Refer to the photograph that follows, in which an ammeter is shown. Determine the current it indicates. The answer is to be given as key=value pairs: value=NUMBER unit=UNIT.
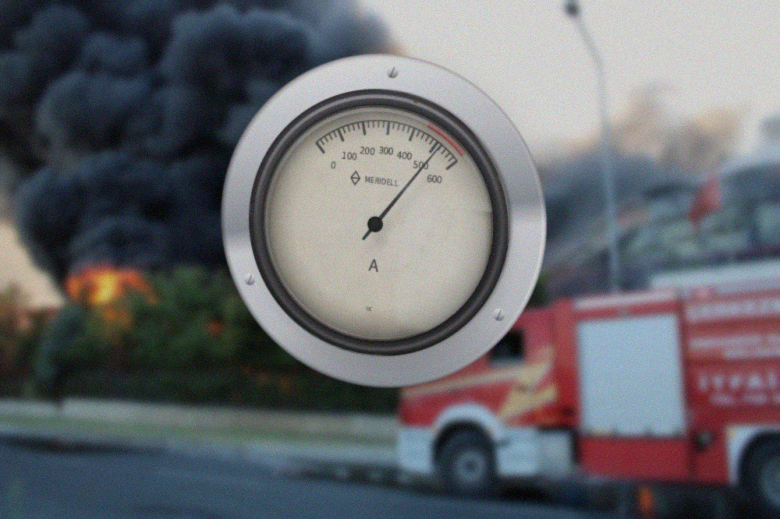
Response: value=520 unit=A
